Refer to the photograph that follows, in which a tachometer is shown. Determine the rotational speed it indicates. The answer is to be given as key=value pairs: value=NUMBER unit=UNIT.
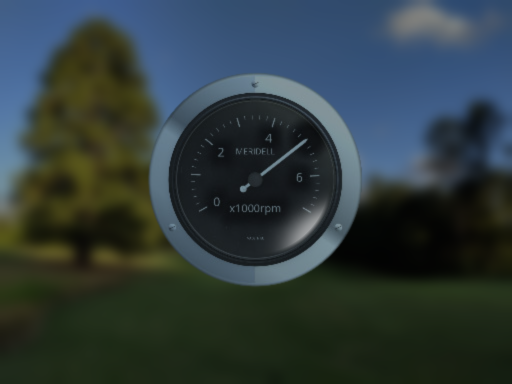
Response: value=5000 unit=rpm
